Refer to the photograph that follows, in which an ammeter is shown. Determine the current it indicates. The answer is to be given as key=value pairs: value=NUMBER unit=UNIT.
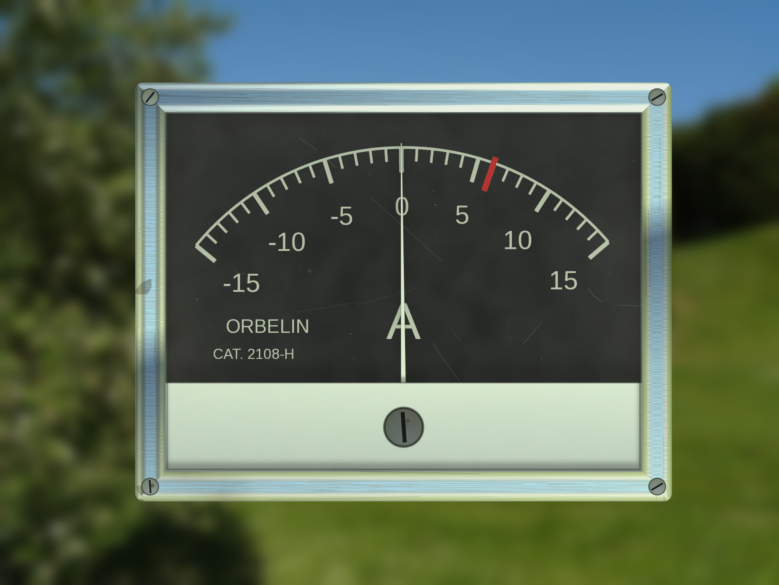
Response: value=0 unit=A
